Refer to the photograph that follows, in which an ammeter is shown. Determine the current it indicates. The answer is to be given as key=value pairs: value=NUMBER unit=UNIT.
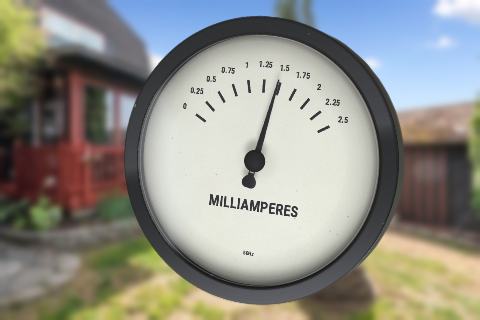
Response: value=1.5 unit=mA
